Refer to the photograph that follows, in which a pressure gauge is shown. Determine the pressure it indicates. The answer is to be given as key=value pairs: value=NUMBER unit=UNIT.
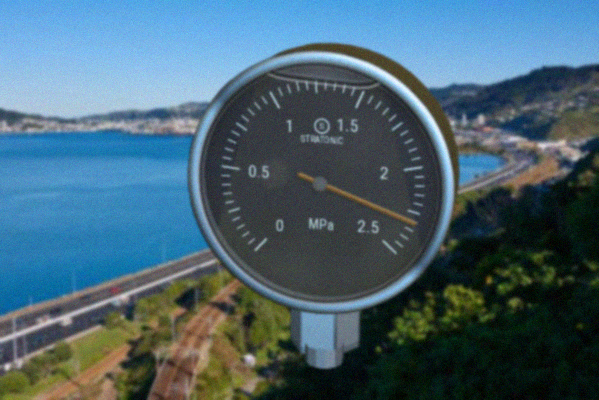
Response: value=2.3 unit=MPa
